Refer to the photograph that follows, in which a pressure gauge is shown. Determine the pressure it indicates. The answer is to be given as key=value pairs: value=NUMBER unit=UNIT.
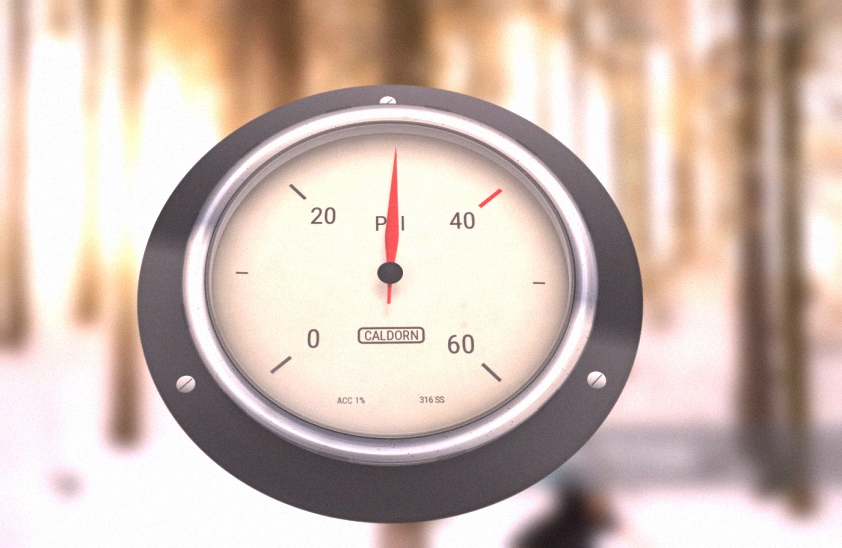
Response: value=30 unit=psi
